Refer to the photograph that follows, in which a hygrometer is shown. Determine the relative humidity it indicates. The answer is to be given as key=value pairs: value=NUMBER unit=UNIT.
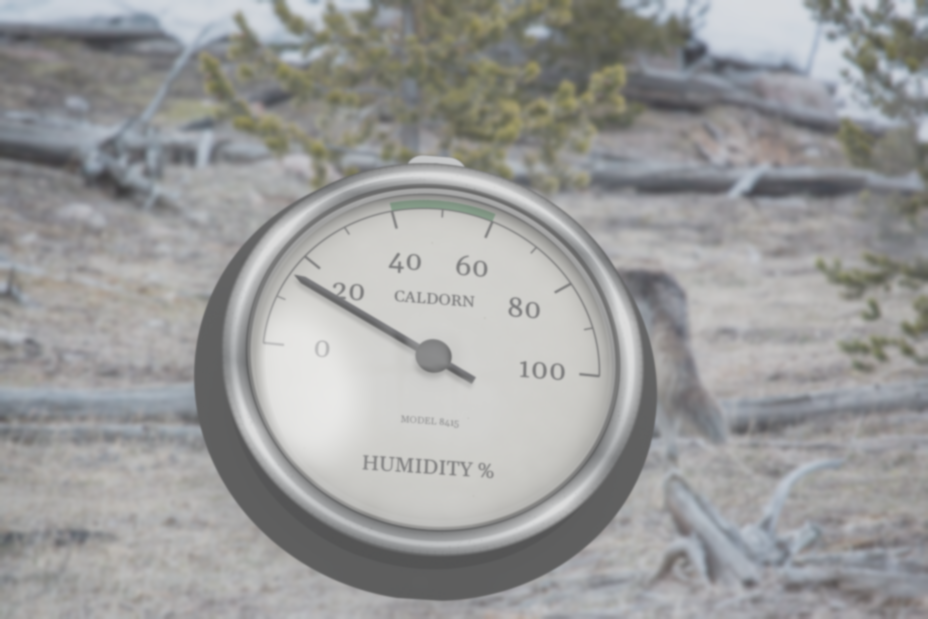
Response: value=15 unit=%
